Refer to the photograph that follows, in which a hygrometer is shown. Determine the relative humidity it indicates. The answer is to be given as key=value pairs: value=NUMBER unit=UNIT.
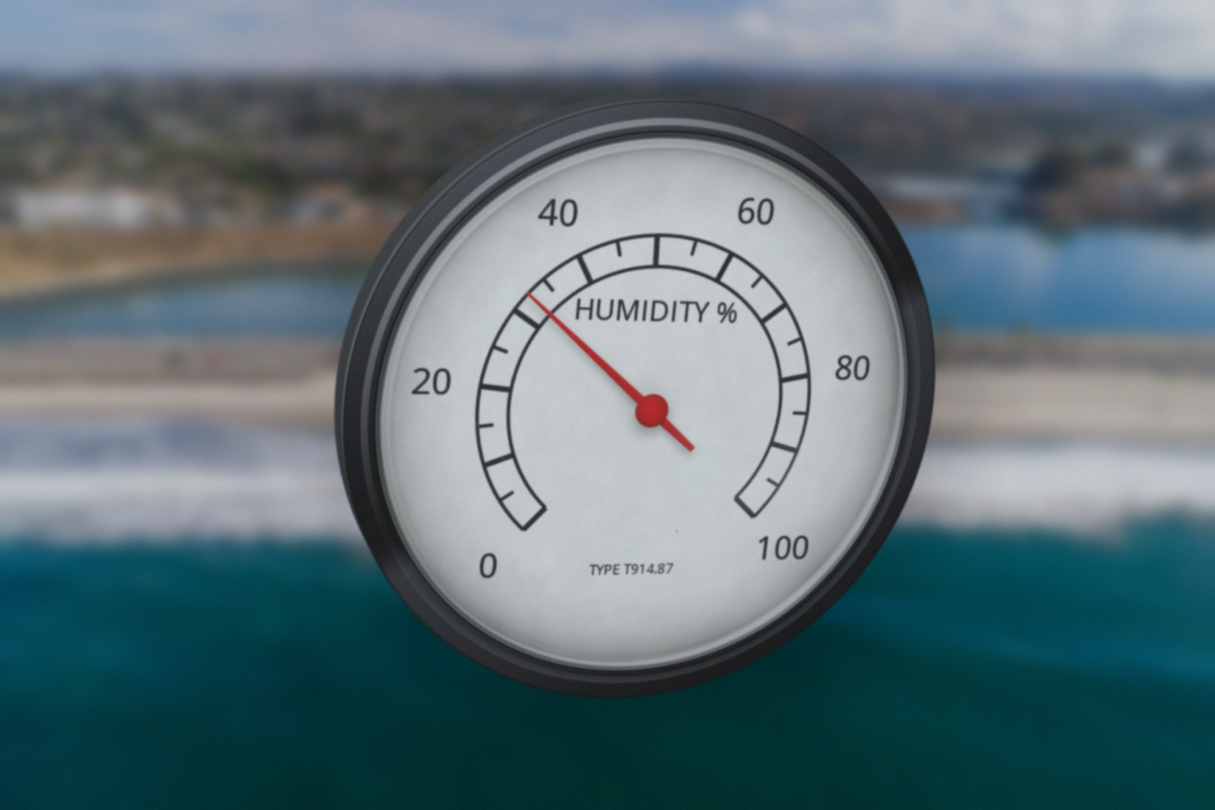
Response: value=32.5 unit=%
